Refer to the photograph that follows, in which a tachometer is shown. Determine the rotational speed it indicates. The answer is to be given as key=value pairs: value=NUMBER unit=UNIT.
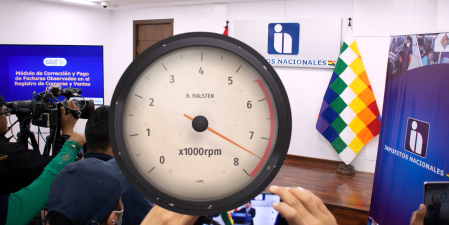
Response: value=7500 unit=rpm
